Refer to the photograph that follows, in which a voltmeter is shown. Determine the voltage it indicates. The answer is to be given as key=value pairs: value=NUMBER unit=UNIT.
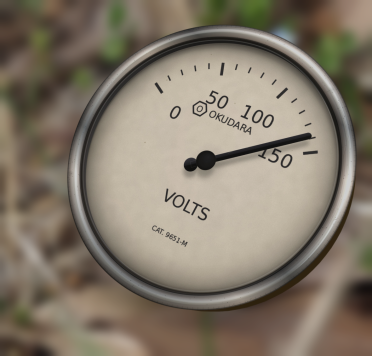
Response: value=140 unit=V
